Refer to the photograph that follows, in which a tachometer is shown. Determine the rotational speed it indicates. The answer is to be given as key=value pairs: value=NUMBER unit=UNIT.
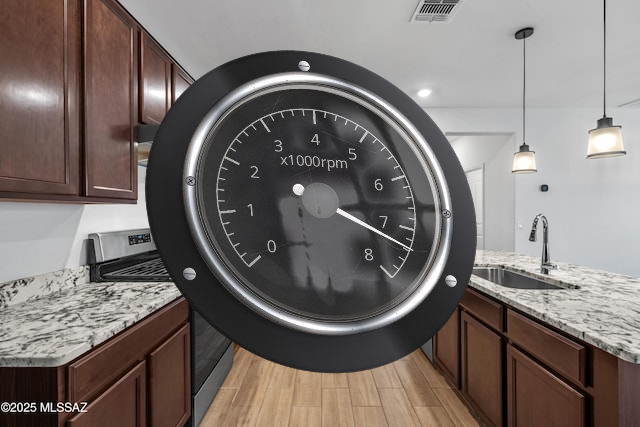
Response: value=7400 unit=rpm
